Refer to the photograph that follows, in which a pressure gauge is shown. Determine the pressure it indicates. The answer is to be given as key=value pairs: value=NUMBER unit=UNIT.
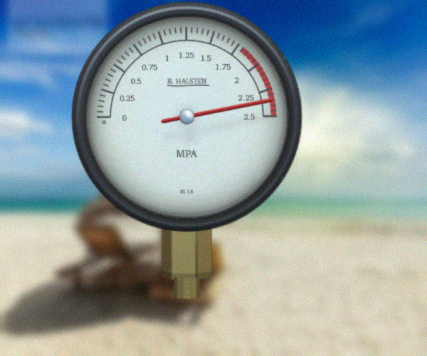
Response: value=2.35 unit=MPa
